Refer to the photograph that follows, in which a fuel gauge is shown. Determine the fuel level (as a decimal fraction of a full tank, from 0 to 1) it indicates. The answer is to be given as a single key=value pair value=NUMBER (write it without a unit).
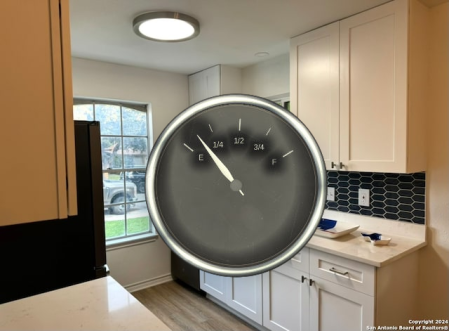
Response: value=0.125
